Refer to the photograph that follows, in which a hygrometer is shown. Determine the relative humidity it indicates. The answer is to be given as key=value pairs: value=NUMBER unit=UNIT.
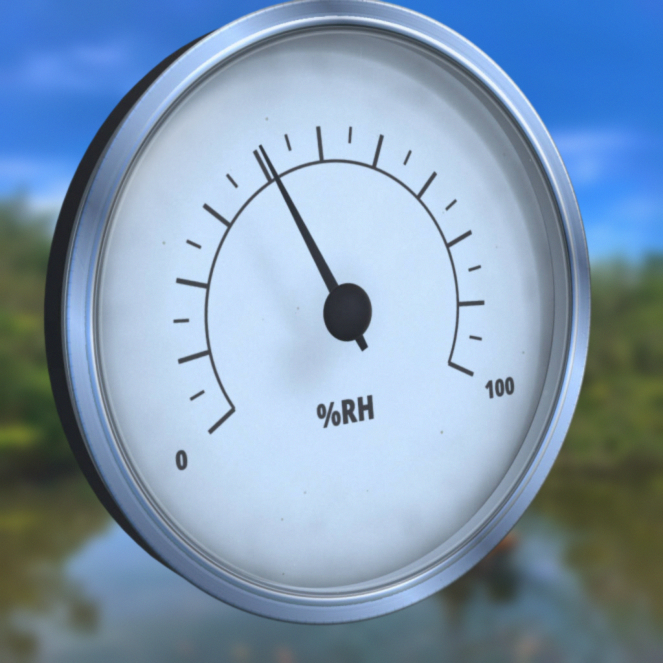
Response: value=40 unit=%
